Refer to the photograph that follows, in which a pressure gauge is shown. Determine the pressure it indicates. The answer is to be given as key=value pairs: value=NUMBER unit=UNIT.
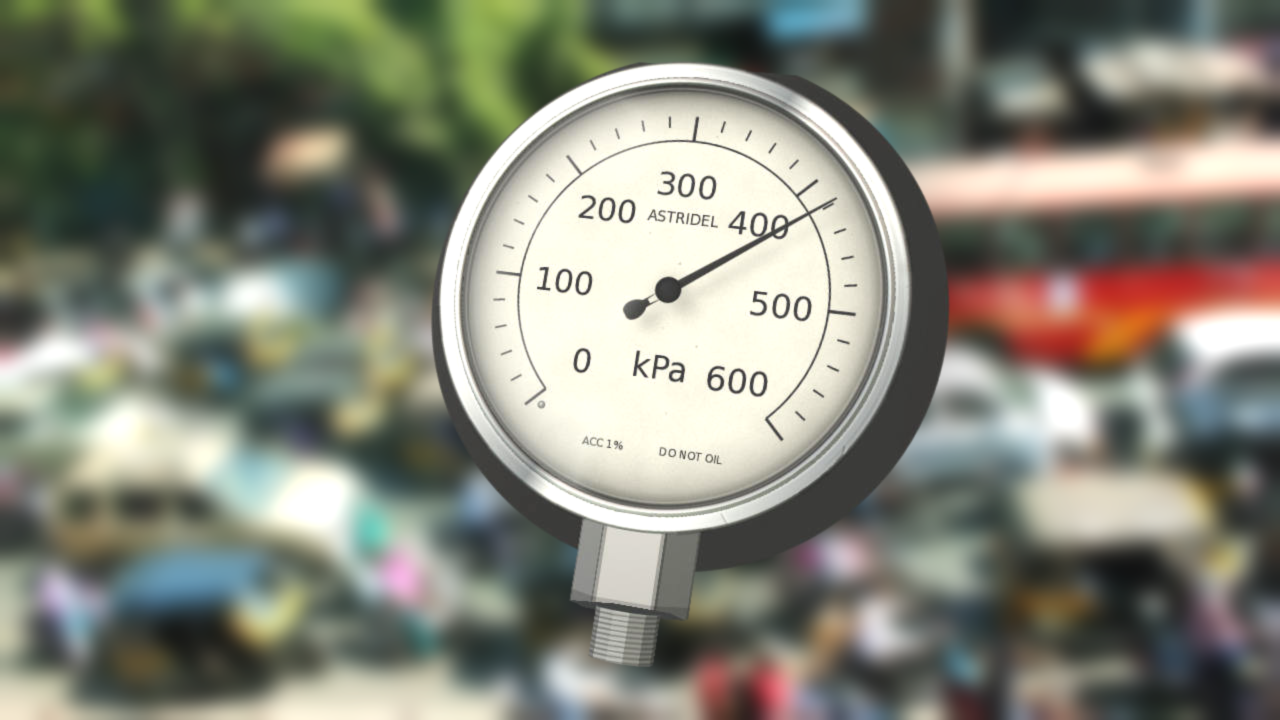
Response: value=420 unit=kPa
